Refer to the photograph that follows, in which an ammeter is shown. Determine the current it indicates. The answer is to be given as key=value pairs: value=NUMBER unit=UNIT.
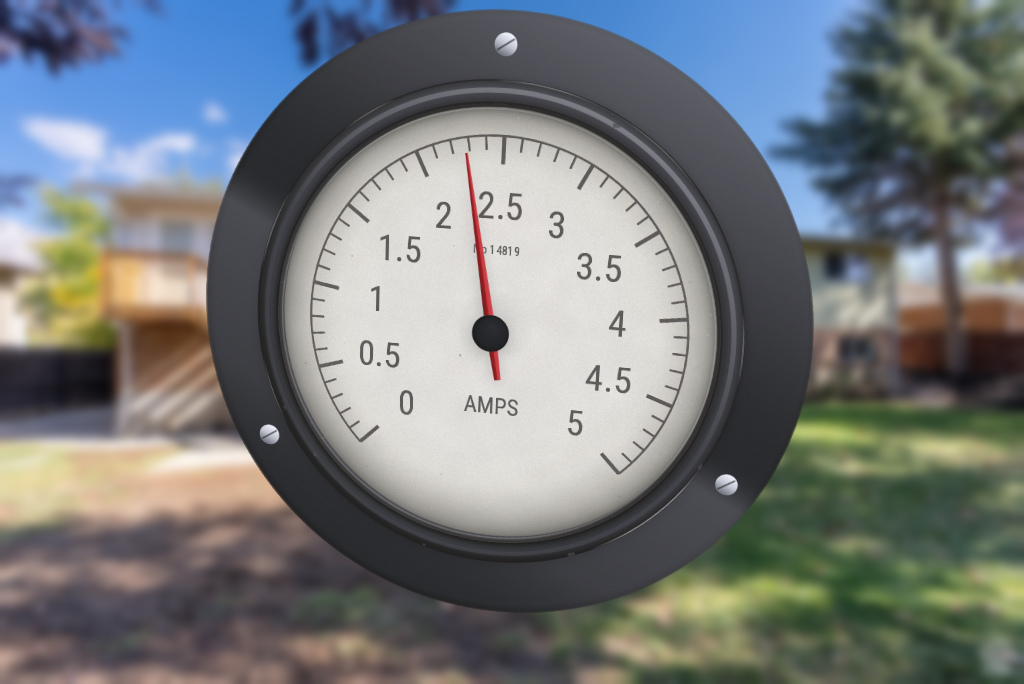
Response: value=2.3 unit=A
